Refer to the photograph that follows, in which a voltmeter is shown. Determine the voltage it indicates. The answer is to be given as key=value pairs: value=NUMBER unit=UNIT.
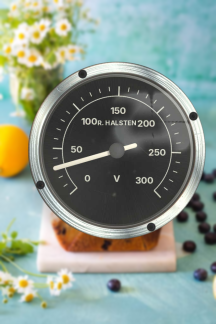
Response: value=30 unit=V
